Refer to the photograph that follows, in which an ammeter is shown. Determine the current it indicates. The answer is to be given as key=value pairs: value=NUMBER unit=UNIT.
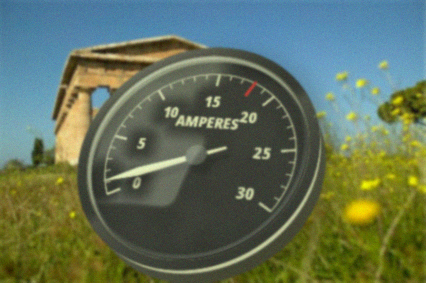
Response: value=1 unit=A
